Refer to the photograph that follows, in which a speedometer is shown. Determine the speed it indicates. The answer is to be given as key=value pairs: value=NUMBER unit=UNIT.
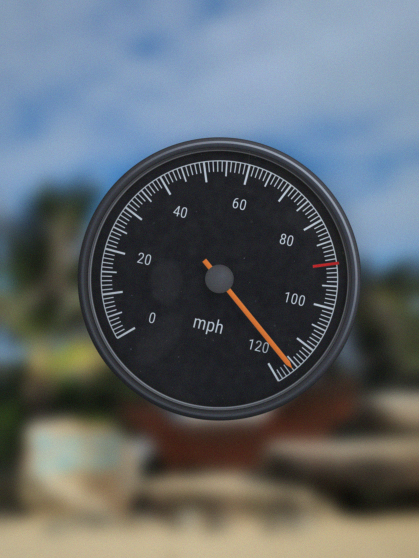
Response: value=116 unit=mph
